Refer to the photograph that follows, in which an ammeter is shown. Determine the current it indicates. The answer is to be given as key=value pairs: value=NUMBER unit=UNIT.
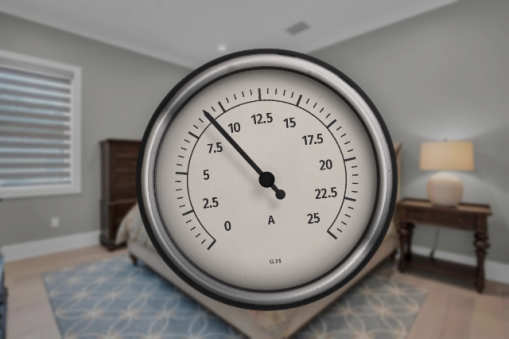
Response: value=9 unit=A
